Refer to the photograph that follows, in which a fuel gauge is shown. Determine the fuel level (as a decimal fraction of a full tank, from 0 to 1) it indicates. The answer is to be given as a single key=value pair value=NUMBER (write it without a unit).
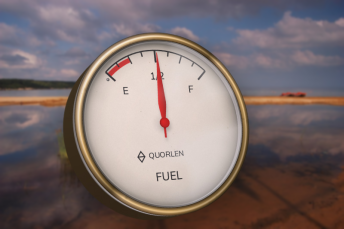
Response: value=0.5
